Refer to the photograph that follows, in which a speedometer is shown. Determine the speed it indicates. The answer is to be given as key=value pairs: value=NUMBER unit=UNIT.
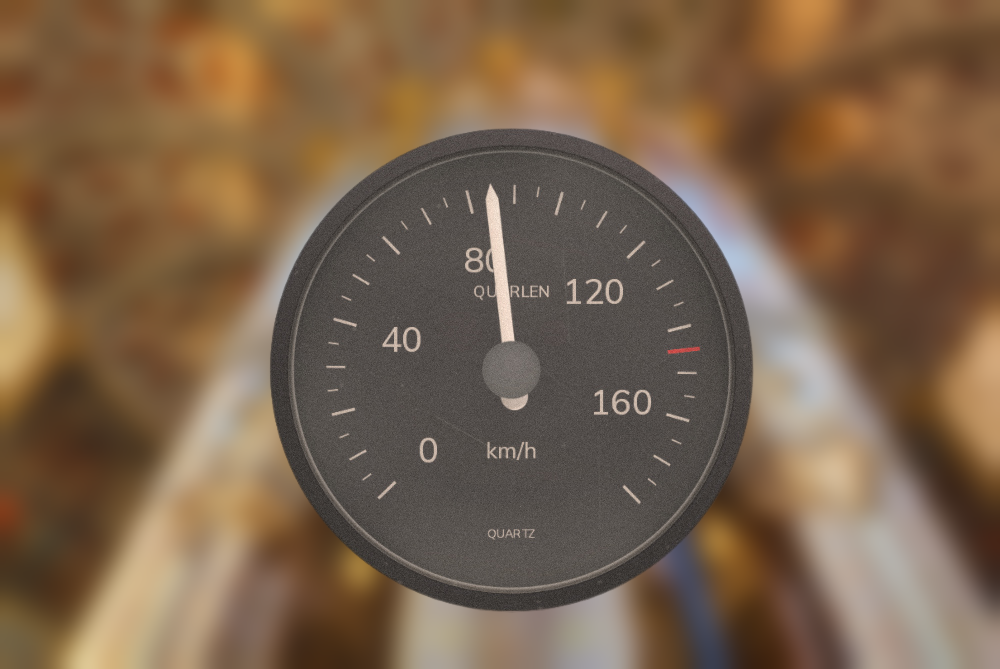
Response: value=85 unit=km/h
